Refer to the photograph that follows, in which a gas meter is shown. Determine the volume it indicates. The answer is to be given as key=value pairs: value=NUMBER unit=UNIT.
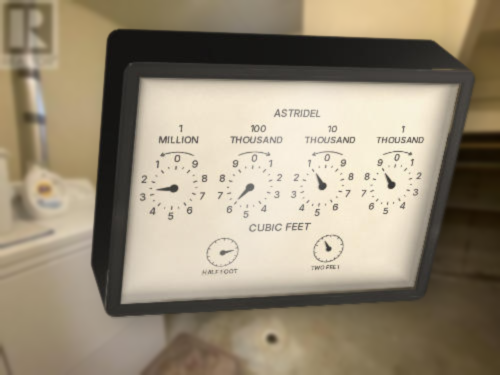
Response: value=260900 unit=ft³
